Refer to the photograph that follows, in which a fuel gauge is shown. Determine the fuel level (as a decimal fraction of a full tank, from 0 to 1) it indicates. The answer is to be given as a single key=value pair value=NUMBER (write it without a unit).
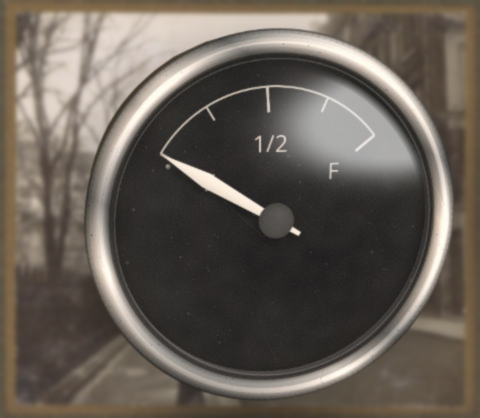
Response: value=0
